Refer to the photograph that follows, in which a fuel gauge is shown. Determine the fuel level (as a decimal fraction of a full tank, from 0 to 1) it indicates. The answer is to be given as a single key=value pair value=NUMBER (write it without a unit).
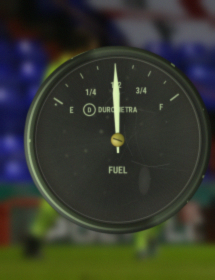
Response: value=0.5
